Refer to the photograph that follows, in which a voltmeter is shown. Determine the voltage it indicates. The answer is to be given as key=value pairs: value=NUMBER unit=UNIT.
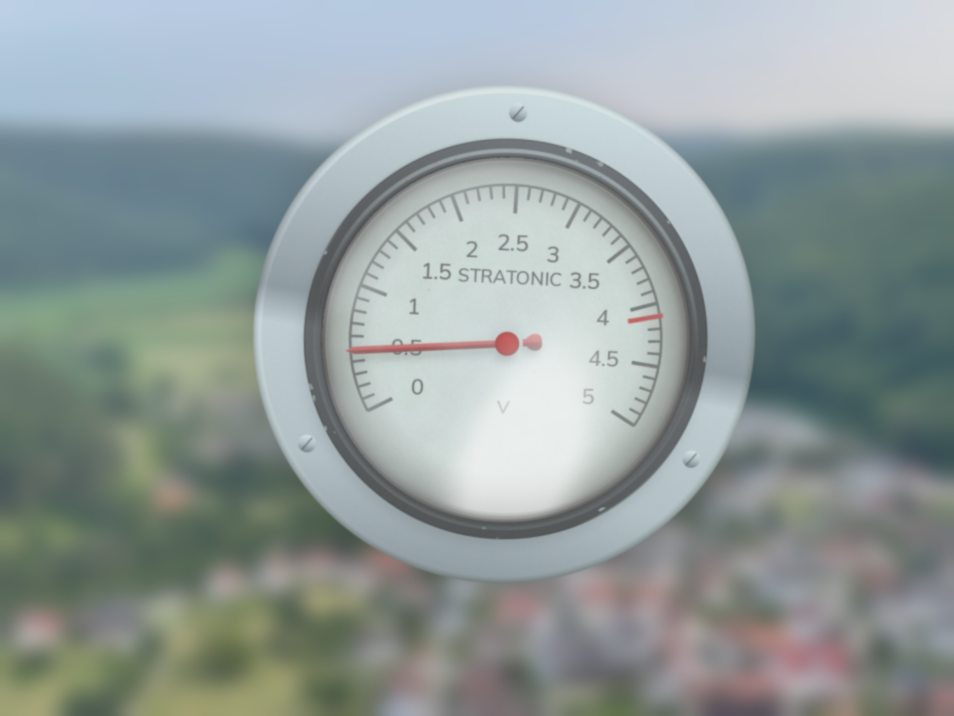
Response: value=0.5 unit=V
